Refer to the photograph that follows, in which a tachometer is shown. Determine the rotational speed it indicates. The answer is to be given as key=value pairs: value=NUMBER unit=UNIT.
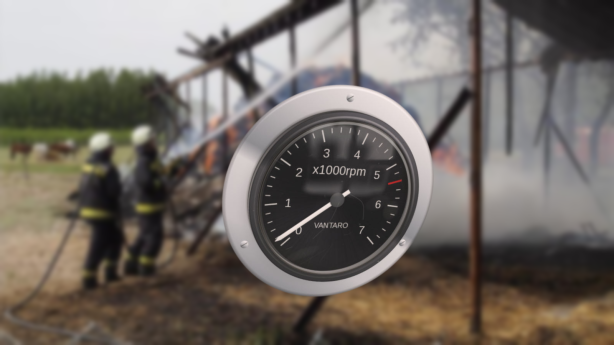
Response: value=200 unit=rpm
